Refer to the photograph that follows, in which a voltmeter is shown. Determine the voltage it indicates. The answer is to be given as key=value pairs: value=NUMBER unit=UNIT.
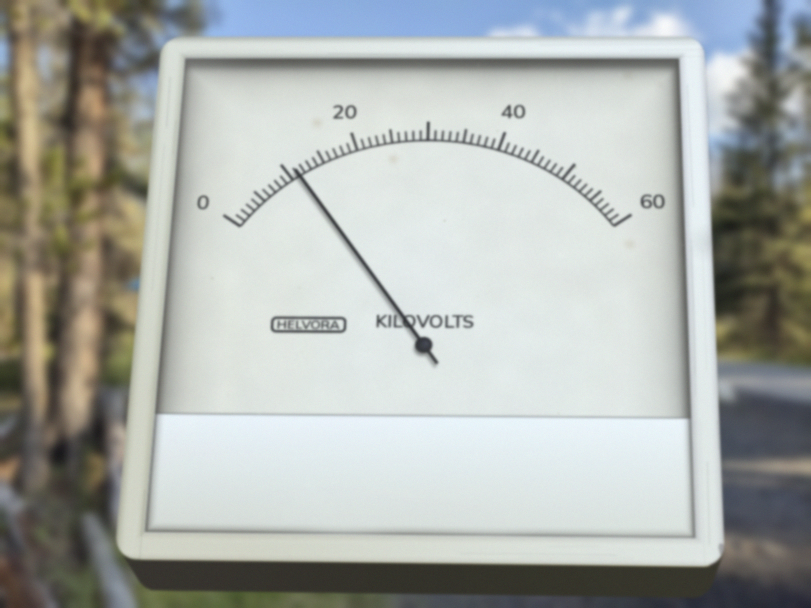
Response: value=11 unit=kV
